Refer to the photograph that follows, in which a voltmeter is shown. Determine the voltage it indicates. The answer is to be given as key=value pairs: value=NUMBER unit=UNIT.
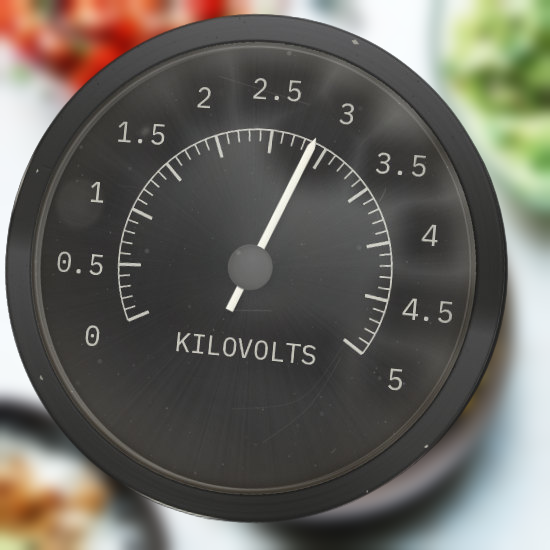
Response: value=2.9 unit=kV
